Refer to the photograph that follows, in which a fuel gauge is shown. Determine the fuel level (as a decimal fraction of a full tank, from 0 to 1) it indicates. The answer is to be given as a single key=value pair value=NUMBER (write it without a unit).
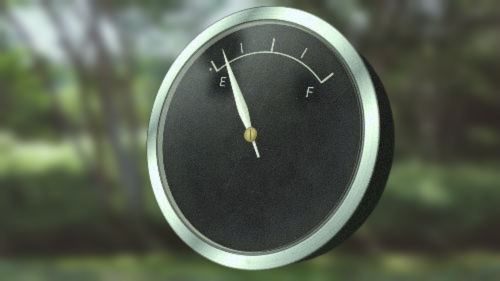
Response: value=0.125
